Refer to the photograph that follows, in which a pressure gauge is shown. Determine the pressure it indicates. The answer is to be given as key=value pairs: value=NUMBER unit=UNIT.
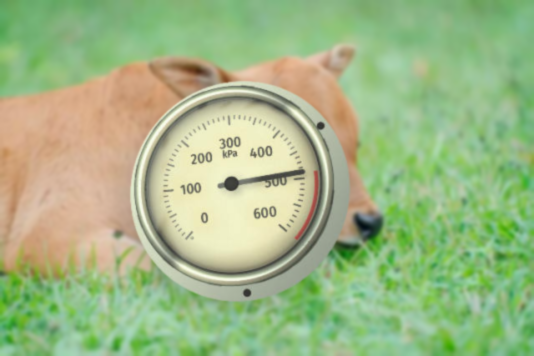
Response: value=490 unit=kPa
